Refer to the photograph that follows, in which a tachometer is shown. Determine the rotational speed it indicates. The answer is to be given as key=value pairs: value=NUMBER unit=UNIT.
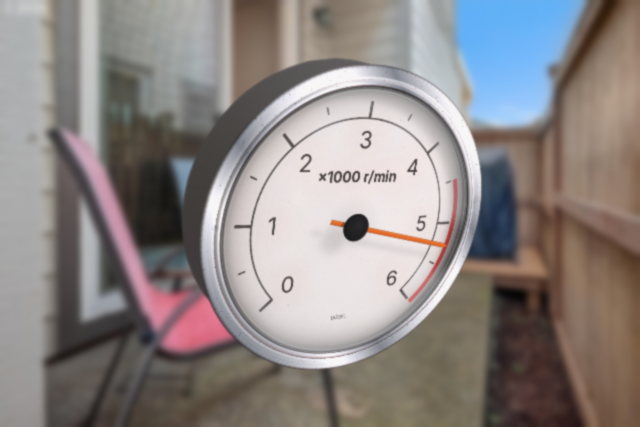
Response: value=5250 unit=rpm
